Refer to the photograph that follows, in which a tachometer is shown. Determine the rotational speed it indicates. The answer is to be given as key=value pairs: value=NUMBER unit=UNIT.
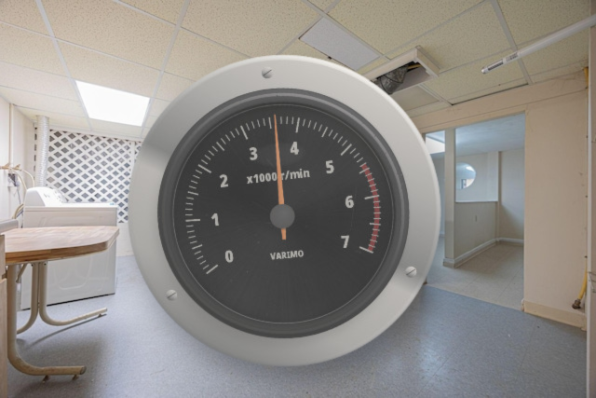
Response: value=3600 unit=rpm
